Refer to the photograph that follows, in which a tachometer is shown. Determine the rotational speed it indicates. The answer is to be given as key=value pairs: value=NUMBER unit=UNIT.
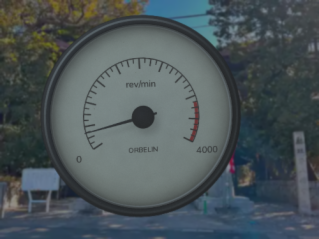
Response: value=300 unit=rpm
